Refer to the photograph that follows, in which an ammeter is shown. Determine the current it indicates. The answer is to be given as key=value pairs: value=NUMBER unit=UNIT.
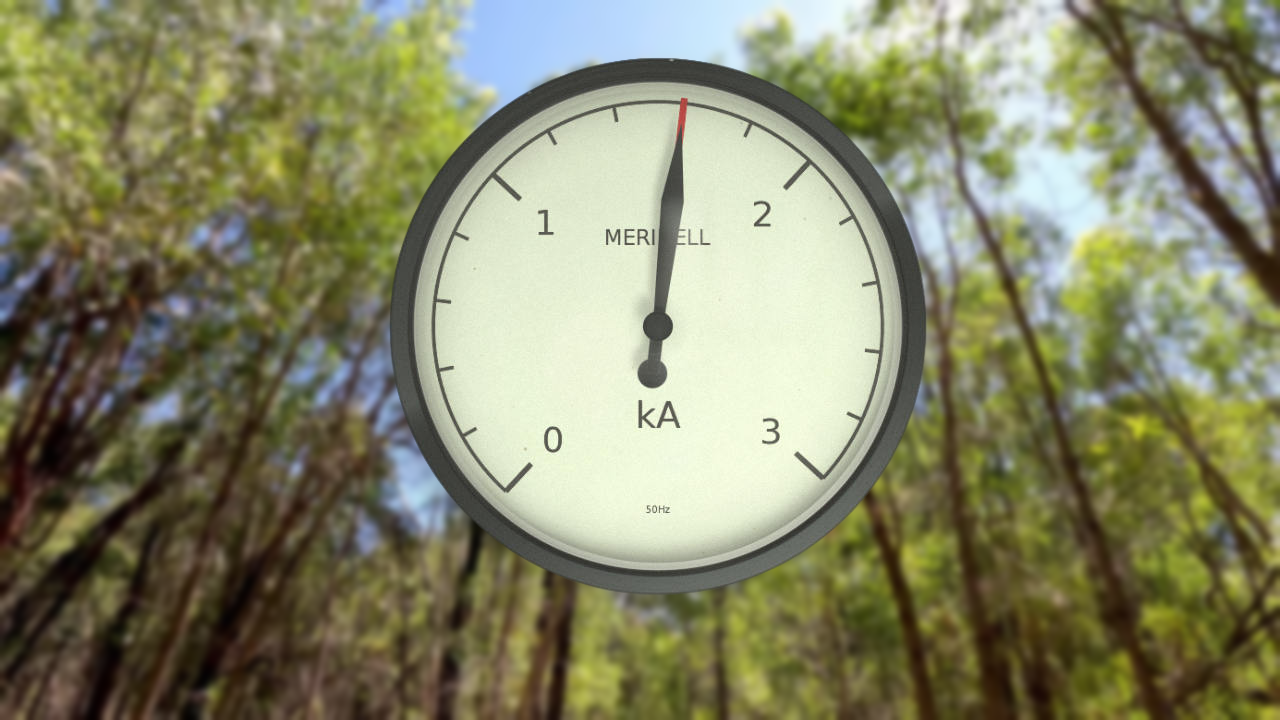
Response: value=1.6 unit=kA
